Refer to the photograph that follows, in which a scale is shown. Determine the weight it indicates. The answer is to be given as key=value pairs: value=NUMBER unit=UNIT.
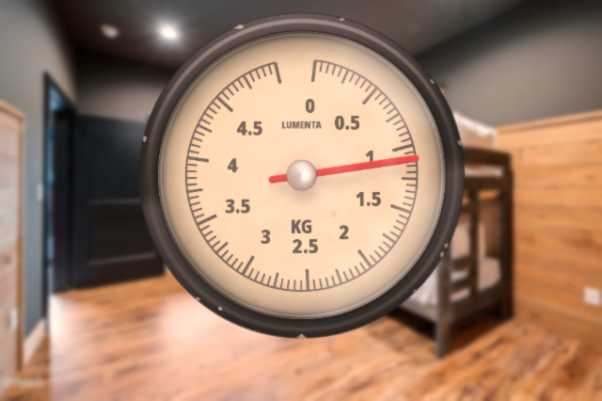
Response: value=1.1 unit=kg
